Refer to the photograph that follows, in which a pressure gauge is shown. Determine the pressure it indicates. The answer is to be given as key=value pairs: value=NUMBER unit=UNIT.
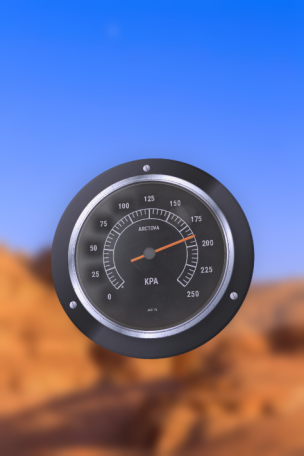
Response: value=190 unit=kPa
